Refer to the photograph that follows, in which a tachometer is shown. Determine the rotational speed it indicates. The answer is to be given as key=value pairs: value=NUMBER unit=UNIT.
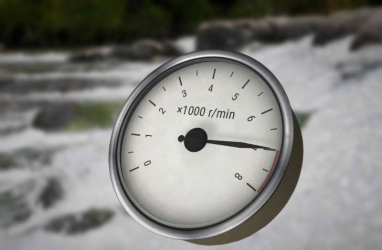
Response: value=7000 unit=rpm
